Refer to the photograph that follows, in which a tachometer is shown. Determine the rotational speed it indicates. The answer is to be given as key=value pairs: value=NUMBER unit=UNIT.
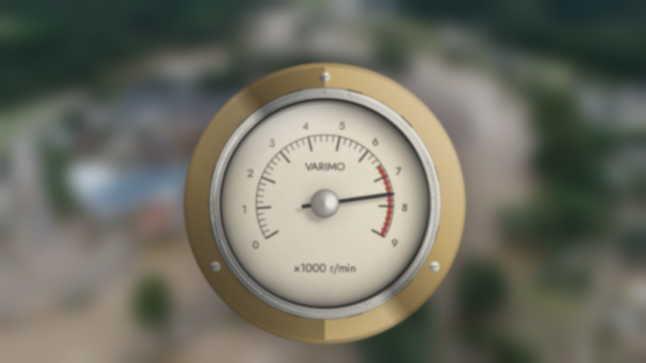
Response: value=7600 unit=rpm
